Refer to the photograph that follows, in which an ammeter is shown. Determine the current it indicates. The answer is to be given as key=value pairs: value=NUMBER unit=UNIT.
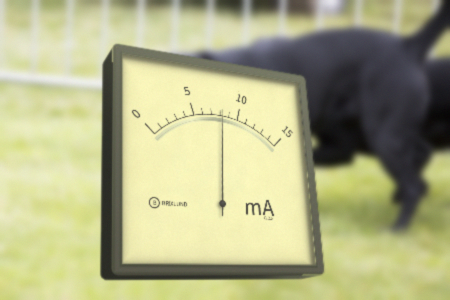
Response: value=8 unit=mA
